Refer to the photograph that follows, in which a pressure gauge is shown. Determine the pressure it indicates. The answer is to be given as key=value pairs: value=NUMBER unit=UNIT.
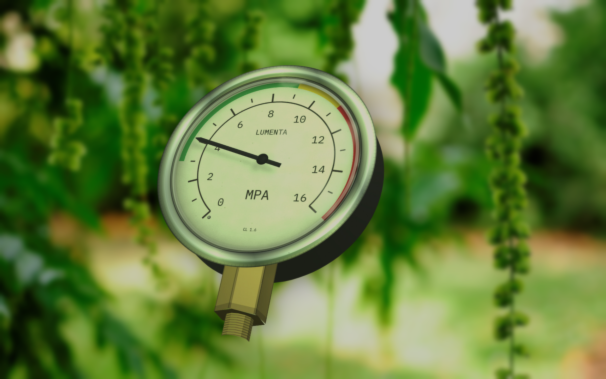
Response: value=4 unit=MPa
